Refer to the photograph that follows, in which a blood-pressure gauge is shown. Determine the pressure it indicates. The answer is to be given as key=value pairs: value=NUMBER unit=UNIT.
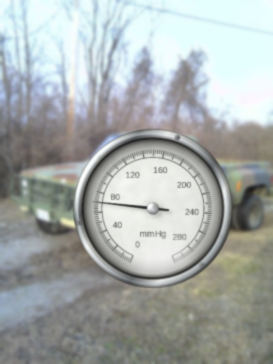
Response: value=70 unit=mmHg
